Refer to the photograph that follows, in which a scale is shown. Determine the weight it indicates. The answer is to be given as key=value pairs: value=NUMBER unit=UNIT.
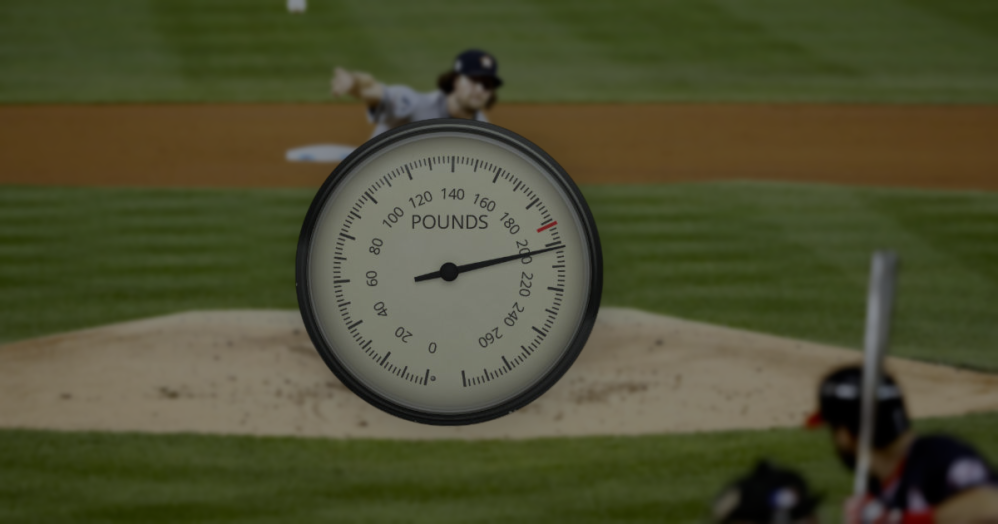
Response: value=202 unit=lb
